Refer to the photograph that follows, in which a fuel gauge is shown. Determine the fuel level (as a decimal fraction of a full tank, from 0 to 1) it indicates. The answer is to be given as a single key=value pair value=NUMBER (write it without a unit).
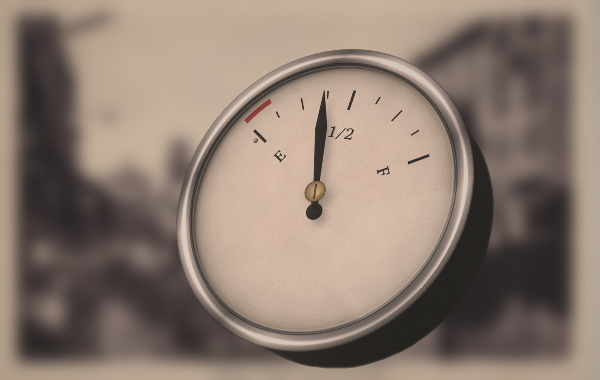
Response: value=0.375
